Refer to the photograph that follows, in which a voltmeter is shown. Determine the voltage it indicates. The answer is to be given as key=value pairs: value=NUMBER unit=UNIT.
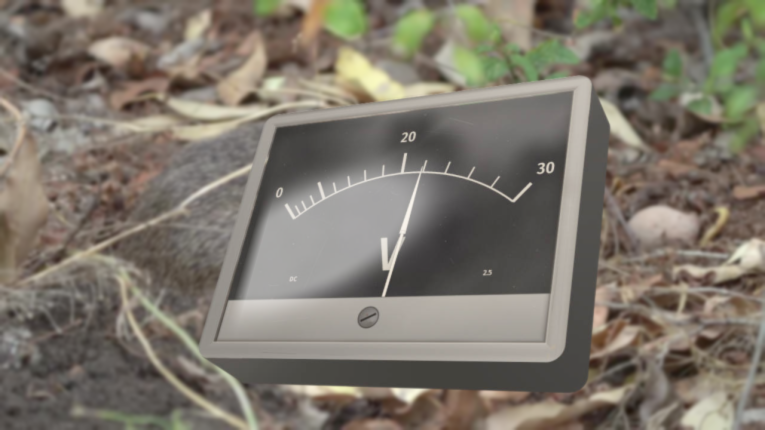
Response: value=22 unit=V
